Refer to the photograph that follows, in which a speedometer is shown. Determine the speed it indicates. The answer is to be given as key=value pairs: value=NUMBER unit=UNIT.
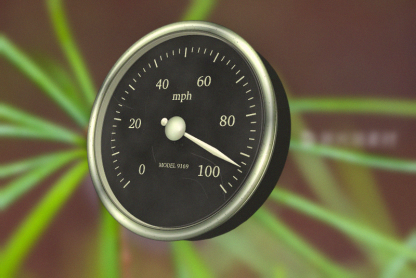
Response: value=93 unit=mph
